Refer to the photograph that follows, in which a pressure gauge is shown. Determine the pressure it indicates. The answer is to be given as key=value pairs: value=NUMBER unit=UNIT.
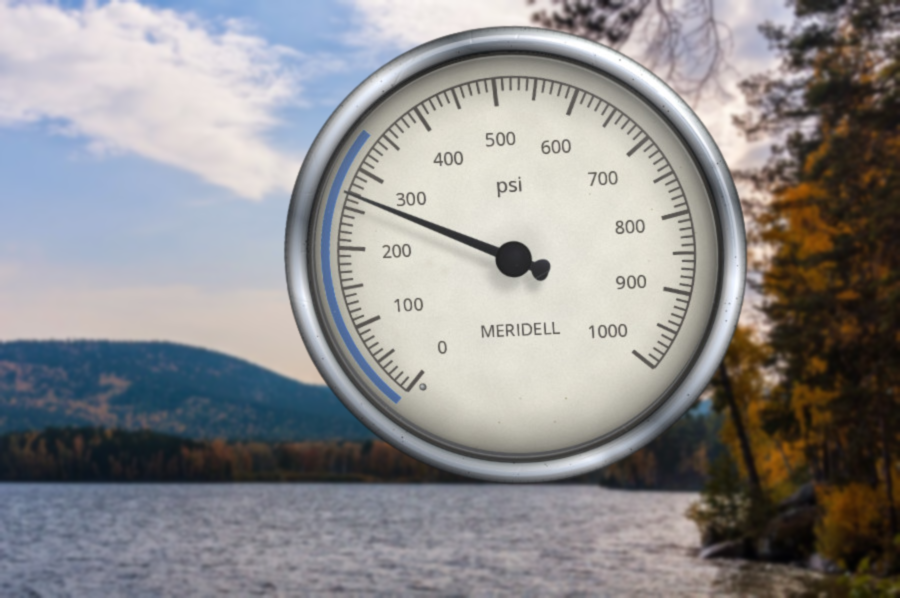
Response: value=270 unit=psi
